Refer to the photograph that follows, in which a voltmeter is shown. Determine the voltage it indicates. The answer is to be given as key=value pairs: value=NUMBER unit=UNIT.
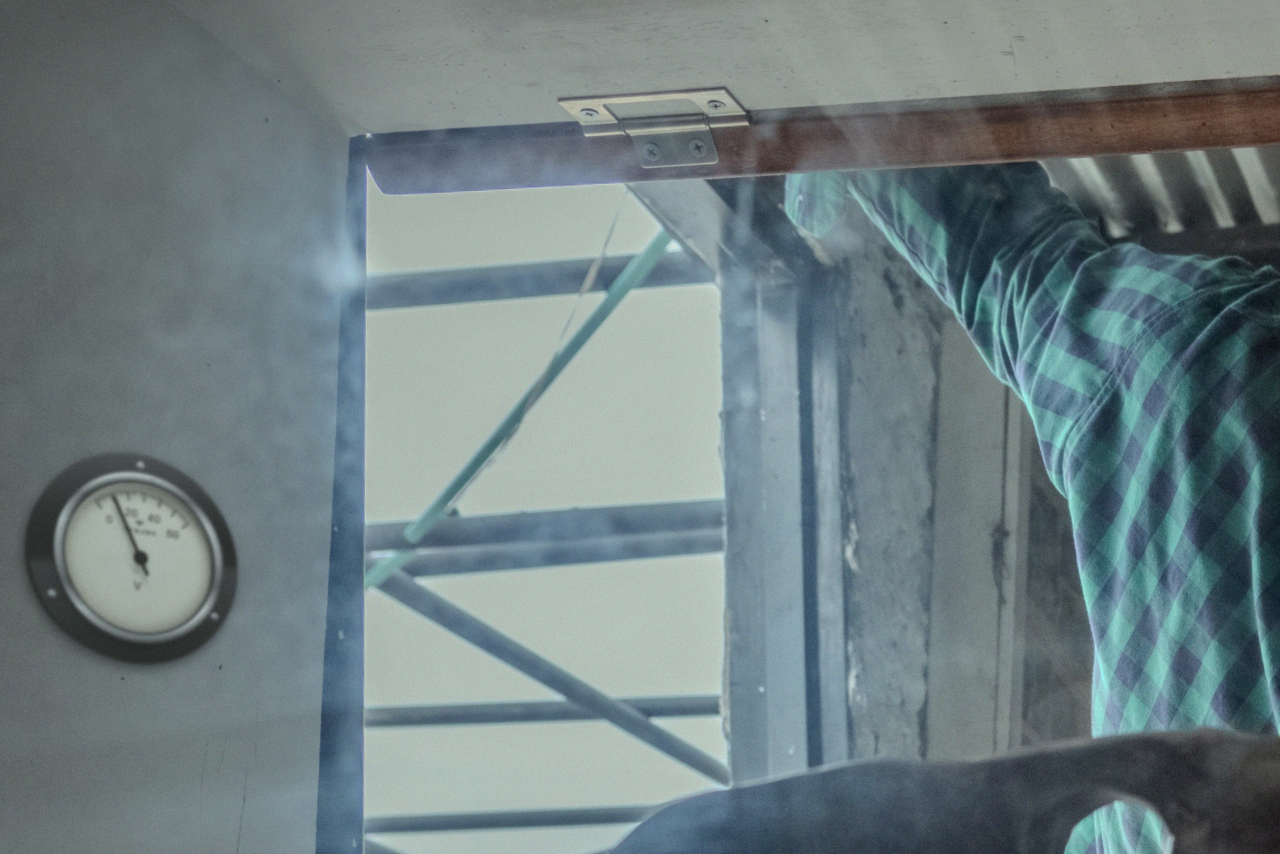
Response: value=10 unit=V
